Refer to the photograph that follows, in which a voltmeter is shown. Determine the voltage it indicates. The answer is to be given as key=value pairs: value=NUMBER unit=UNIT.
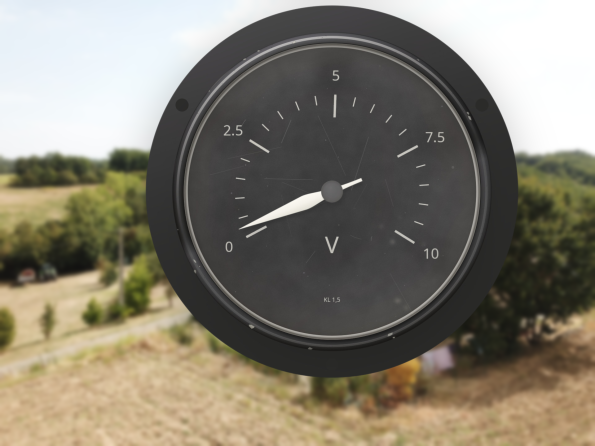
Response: value=0.25 unit=V
